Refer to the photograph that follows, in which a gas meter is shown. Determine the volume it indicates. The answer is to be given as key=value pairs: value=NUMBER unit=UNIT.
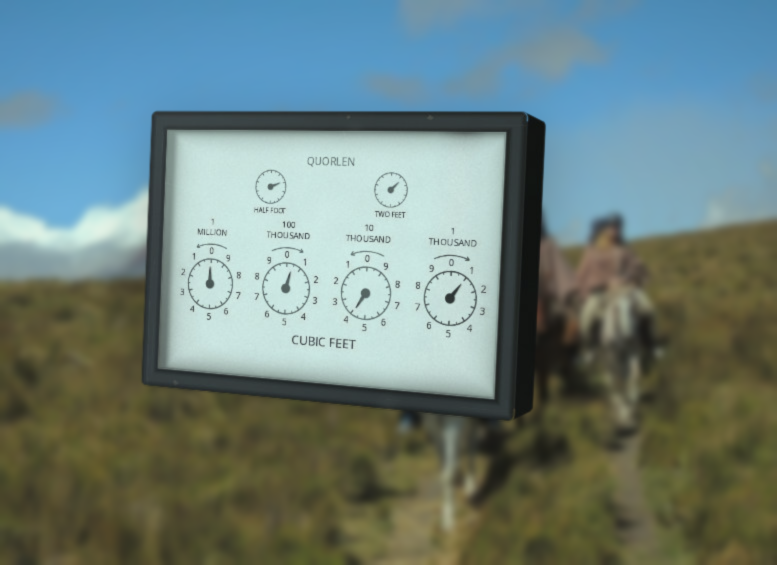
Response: value=4100 unit=ft³
